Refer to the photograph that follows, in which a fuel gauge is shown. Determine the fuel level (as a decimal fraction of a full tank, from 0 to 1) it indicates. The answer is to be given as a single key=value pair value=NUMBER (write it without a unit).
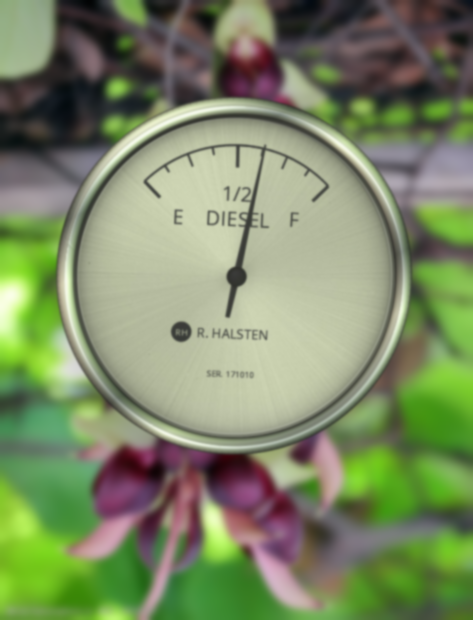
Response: value=0.625
